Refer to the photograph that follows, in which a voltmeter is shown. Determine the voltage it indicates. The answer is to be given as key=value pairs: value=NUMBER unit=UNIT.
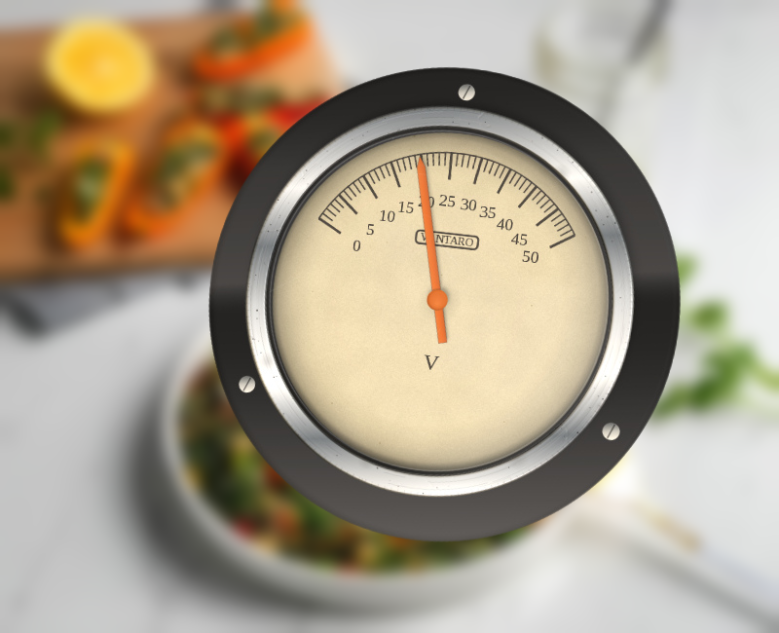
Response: value=20 unit=V
